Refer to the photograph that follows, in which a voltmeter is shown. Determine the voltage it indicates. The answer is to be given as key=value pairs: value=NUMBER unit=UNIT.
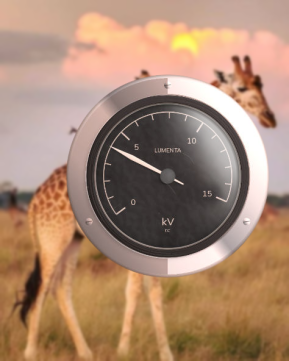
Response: value=4 unit=kV
